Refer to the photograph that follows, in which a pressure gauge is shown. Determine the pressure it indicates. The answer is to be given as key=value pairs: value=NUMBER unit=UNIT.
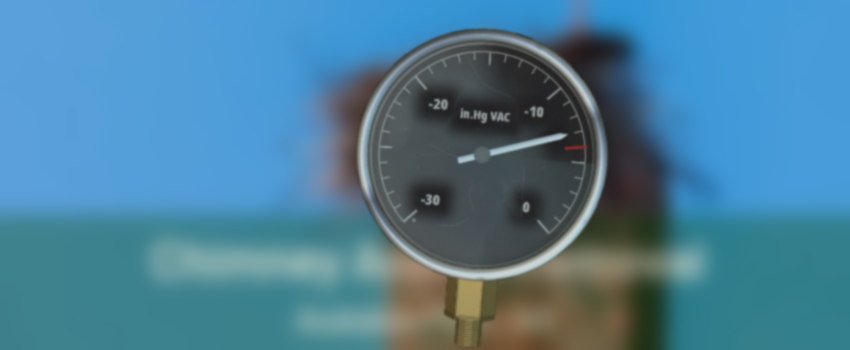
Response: value=-7 unit=inHg
